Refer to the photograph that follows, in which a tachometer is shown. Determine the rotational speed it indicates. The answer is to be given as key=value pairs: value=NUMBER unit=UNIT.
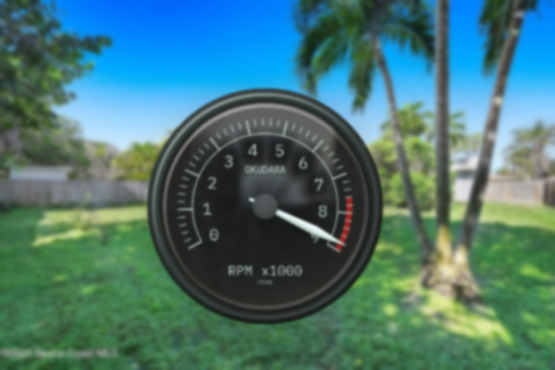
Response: value=8800 unit=rpm
